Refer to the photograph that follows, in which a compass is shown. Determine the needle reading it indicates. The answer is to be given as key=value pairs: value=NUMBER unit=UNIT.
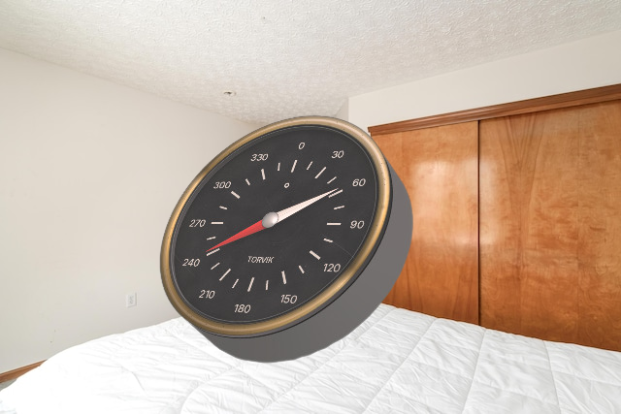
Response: value=240 unit=°
